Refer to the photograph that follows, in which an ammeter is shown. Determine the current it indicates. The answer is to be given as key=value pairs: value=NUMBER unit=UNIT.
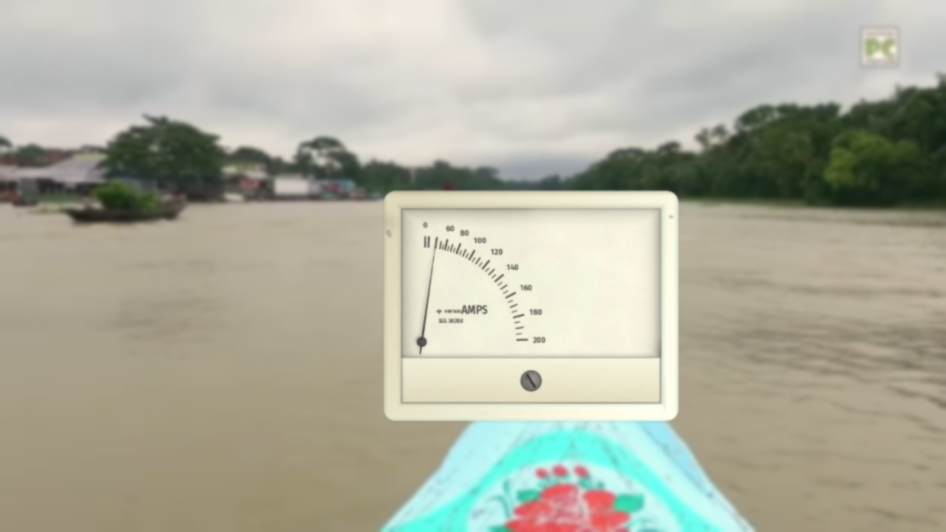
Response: value=40 unit=A
